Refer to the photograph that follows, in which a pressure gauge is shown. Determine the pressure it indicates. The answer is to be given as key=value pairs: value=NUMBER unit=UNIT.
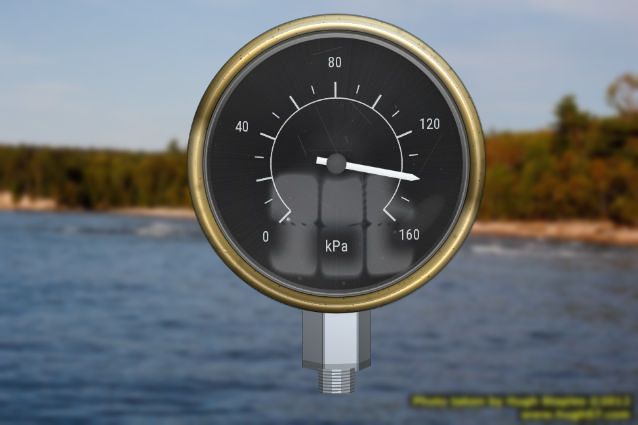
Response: value=140 unit=kPa
